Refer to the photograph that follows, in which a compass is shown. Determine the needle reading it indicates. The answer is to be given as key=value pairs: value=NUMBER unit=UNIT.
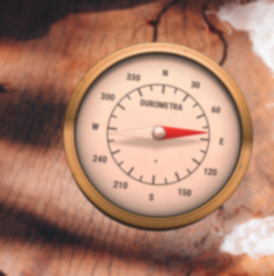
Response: value=82.5 unit=°
